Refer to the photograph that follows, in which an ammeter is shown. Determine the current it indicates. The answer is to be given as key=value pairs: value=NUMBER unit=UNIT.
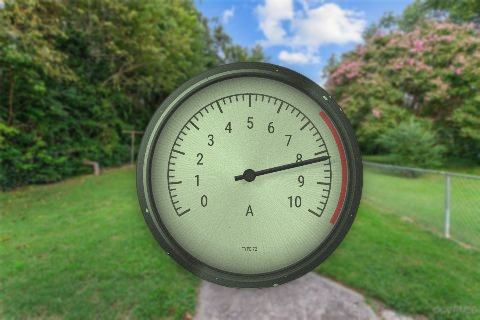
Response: value=8.2 unit=A
